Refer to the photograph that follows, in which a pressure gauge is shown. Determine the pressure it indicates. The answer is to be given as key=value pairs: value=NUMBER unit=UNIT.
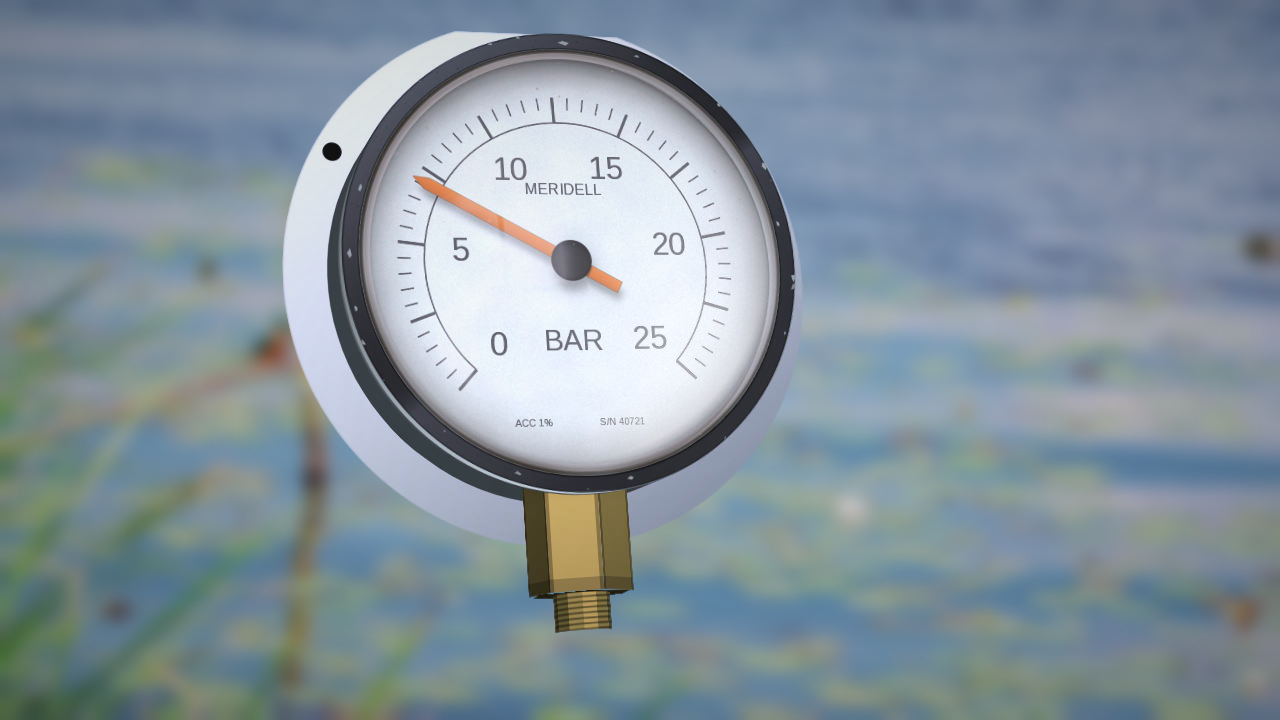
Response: value=7 unit=bar
